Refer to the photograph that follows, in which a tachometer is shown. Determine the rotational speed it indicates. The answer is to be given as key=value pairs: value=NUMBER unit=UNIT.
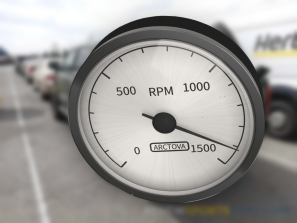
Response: value=1400 unit=rpm
